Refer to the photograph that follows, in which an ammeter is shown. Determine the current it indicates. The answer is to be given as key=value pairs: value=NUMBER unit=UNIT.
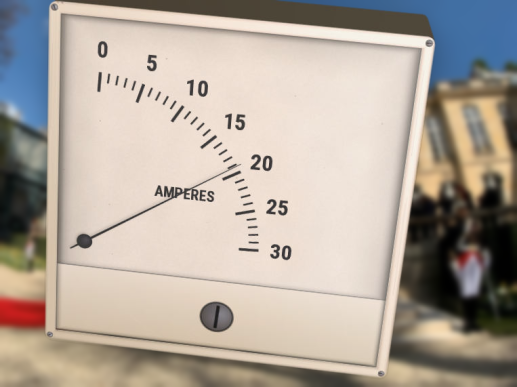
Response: value=19 unit=A
